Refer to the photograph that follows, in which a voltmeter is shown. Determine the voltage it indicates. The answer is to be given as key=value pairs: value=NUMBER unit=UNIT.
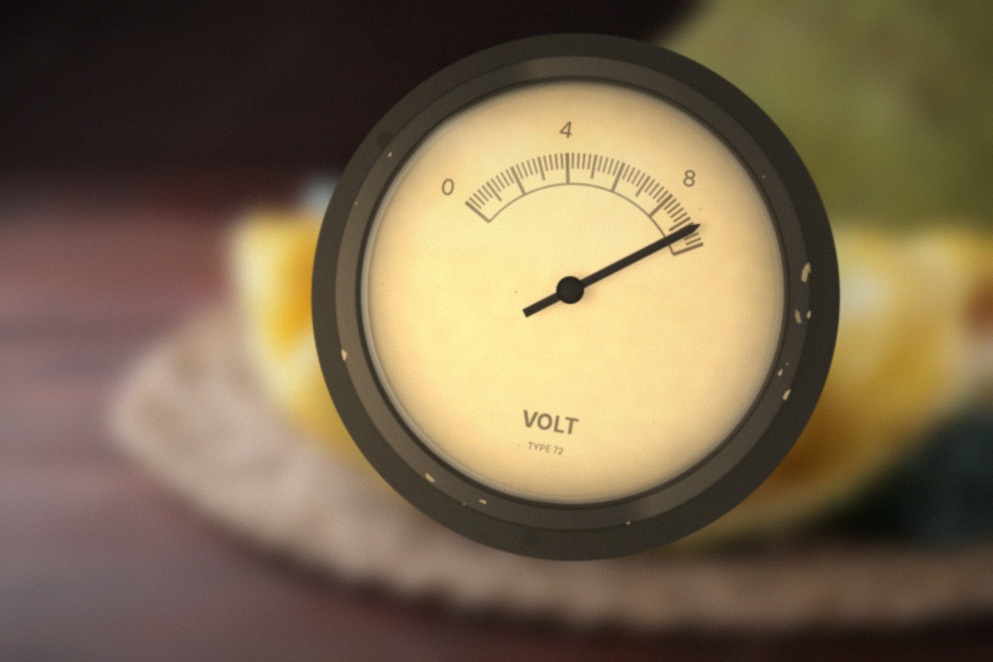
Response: value=9.4 unit=V
